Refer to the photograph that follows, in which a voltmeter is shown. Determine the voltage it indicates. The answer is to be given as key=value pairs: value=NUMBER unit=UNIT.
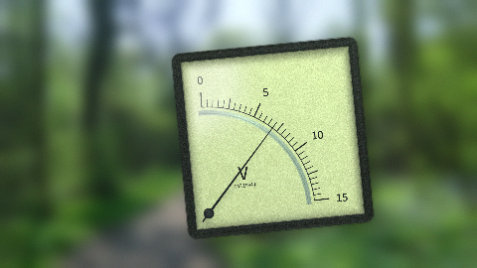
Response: value=7 unit=V
